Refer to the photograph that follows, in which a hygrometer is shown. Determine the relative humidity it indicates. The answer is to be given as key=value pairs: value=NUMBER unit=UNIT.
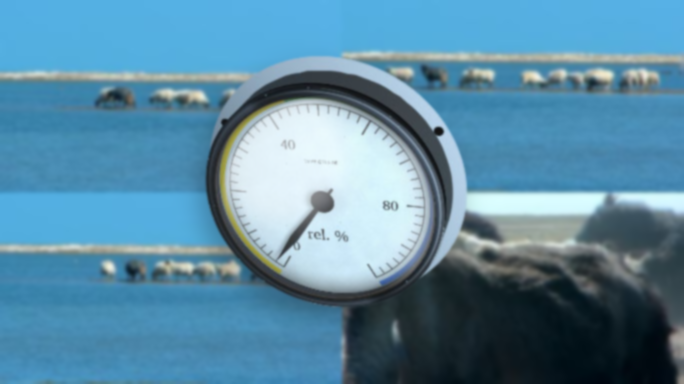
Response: value=2 unit=%
